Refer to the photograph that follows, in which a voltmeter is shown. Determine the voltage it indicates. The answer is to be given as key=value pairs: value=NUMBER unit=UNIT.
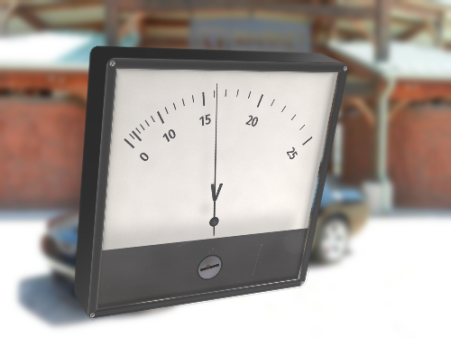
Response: value=16 unit=V
